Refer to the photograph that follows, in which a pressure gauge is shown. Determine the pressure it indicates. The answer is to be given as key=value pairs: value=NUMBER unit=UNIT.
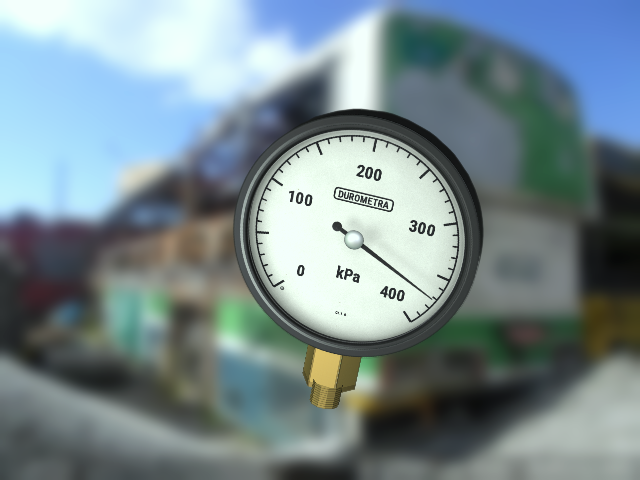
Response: value=370 unit=kPa
